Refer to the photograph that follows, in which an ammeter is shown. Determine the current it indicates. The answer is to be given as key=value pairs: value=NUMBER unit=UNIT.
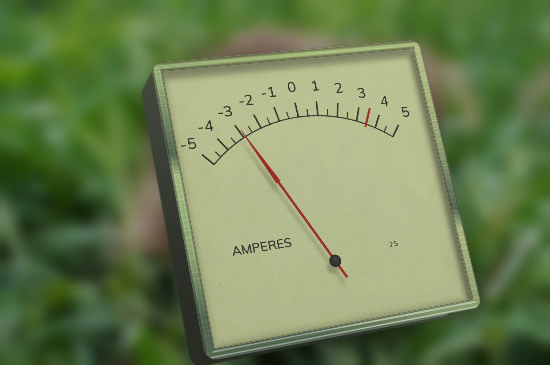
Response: value=-3 unit=A
